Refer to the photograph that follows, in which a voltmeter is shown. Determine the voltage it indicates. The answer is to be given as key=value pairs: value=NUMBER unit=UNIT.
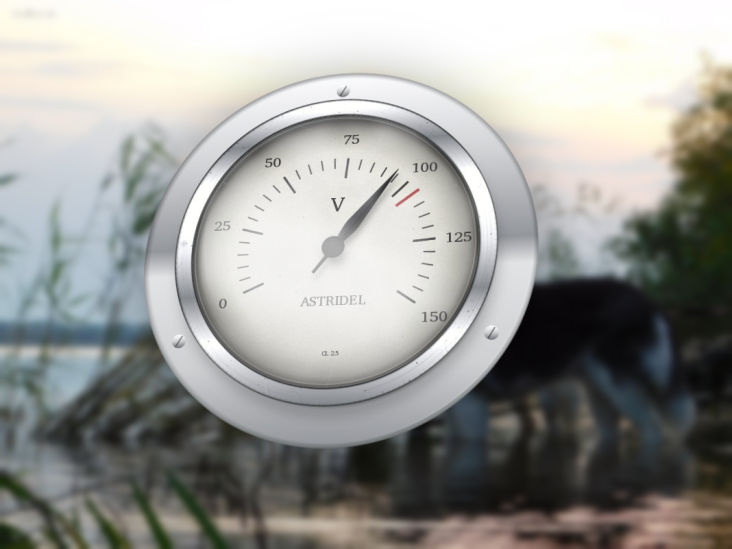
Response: value=95 unit=V
